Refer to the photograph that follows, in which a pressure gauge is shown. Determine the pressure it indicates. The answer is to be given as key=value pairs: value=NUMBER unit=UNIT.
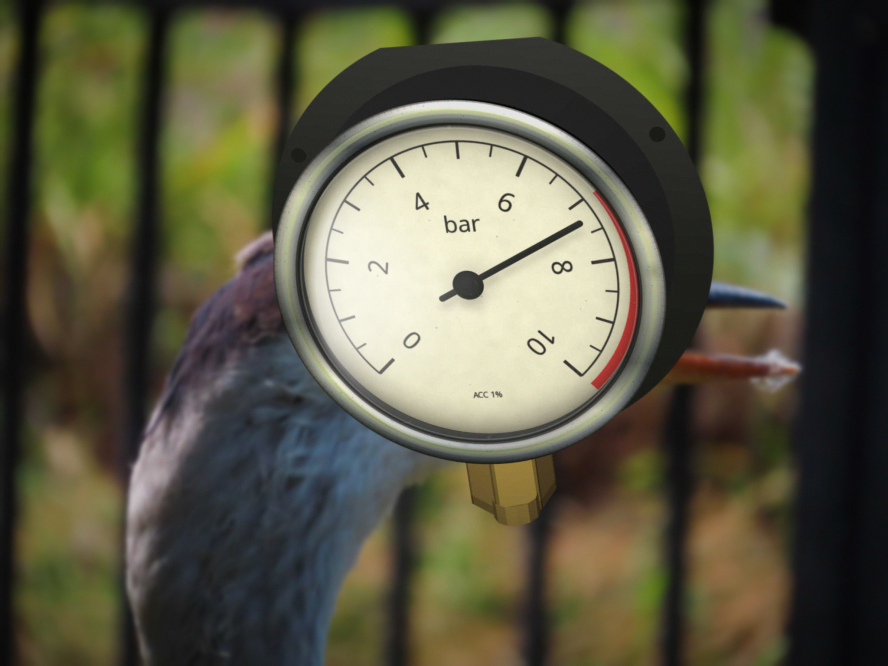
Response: value=7.25 unit=bar
